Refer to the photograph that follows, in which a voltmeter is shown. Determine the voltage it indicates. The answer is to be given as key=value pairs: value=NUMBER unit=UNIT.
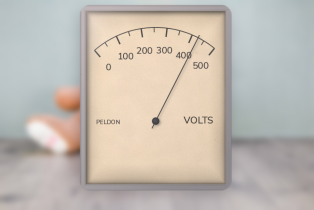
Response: value=425 unit=V
